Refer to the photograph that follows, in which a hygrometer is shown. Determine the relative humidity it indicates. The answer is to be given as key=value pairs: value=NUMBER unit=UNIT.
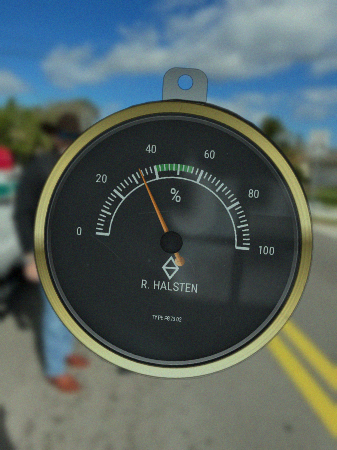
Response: value=34 unit=%
